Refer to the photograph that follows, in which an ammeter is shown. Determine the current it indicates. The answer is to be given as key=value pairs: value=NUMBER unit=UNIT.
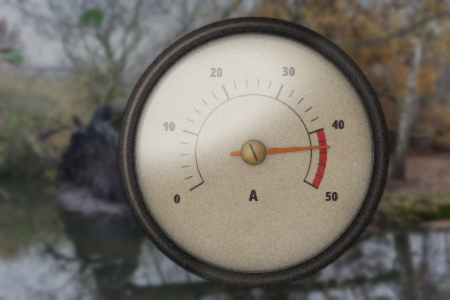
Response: value=43 unit=A
